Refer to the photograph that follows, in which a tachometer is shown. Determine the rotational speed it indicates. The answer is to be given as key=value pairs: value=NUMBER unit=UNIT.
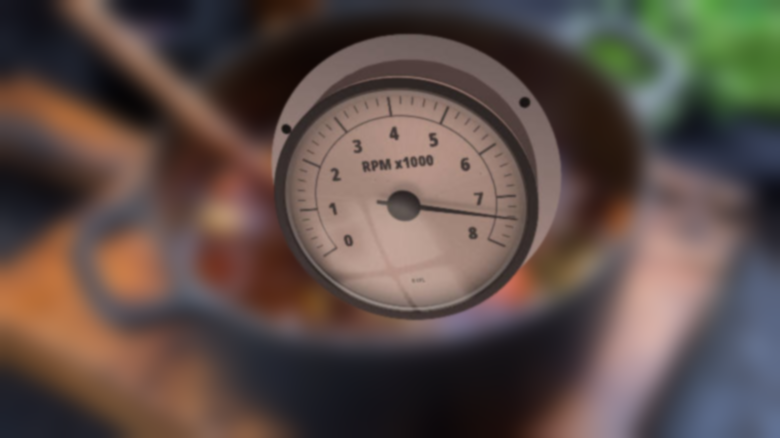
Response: value=7400 unit=rpm
